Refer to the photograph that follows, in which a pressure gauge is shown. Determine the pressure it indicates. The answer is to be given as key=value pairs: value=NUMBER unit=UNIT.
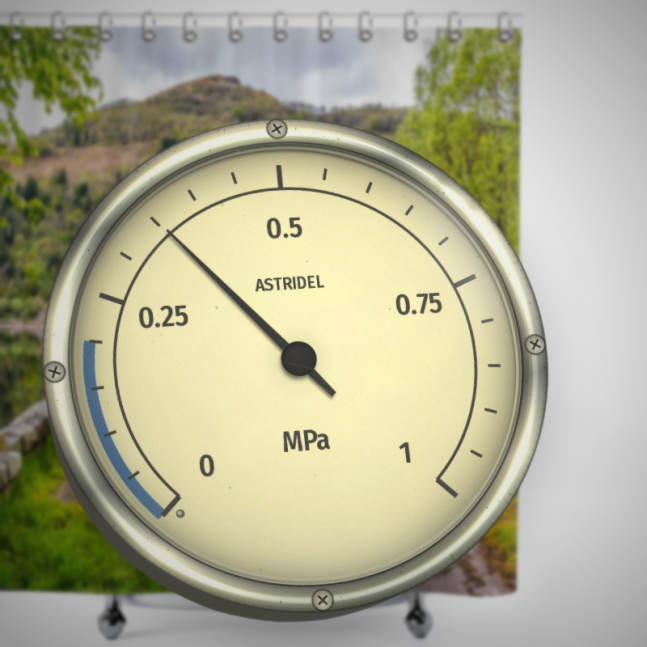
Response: value=0.35 unit=MPa
